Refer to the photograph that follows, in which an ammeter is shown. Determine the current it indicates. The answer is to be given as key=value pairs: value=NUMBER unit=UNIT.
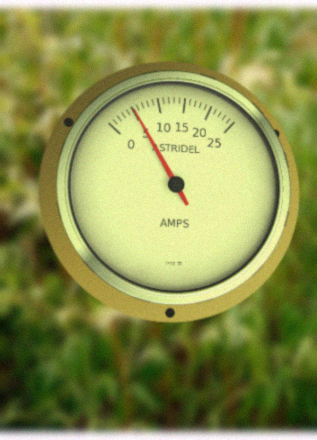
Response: value=5 unit=A
